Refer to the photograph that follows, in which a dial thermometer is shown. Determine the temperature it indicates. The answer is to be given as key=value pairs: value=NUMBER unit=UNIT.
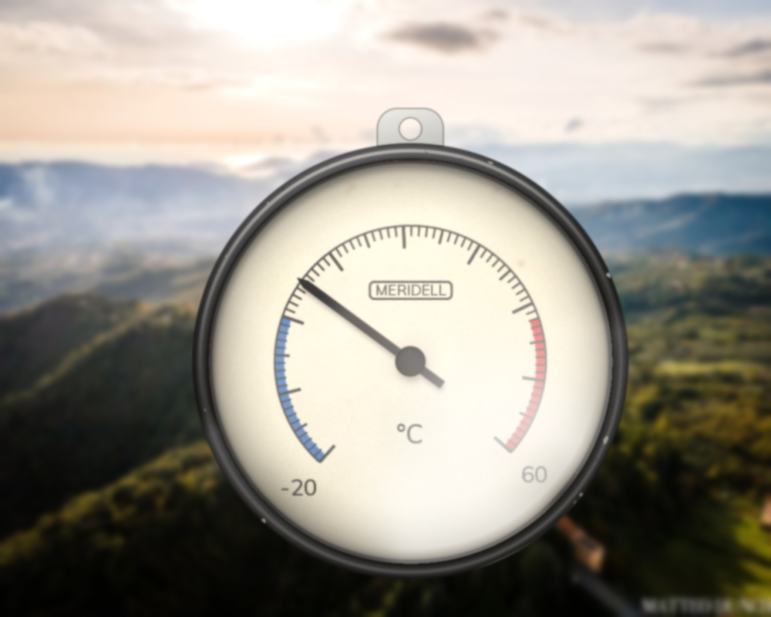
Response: value=5 unit=°C
